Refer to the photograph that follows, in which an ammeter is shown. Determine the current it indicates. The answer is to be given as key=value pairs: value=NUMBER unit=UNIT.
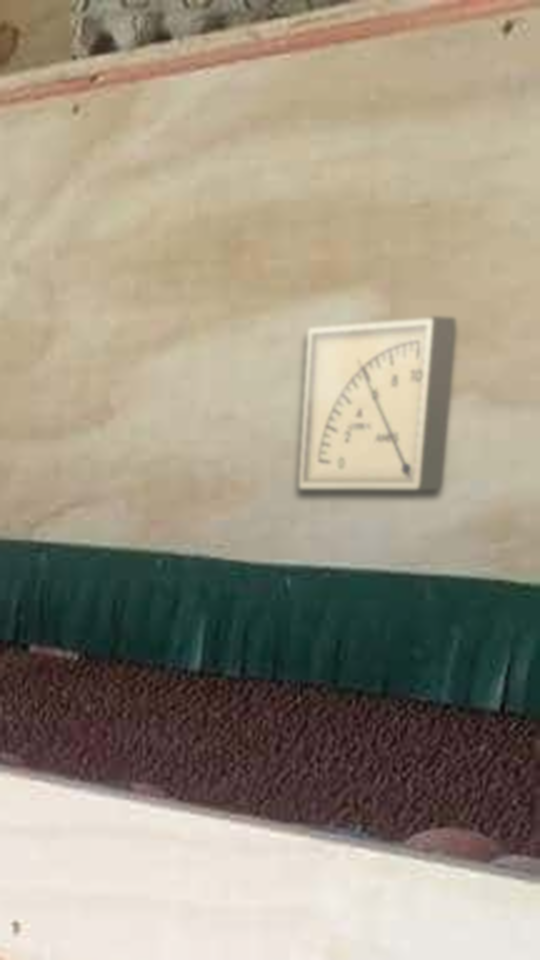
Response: value=6 unit=A
